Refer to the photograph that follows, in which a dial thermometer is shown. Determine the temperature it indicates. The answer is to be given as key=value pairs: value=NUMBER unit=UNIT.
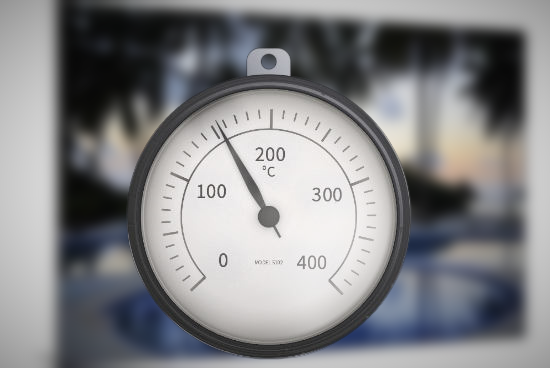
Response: value=155 unit=°C
